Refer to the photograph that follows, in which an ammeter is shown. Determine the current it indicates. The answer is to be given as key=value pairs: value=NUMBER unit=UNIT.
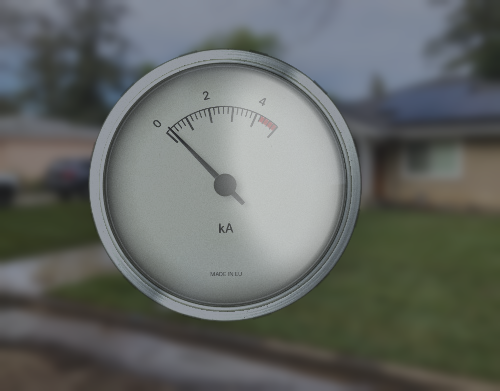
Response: value=0.2 unit=kA
